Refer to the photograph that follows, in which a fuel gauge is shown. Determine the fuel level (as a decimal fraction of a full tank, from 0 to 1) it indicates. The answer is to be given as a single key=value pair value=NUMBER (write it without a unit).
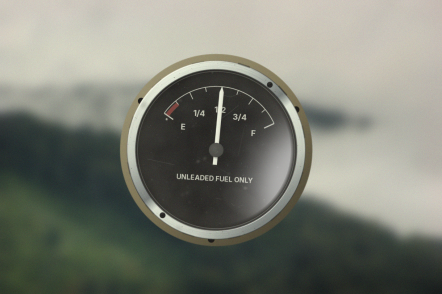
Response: value=0.5
